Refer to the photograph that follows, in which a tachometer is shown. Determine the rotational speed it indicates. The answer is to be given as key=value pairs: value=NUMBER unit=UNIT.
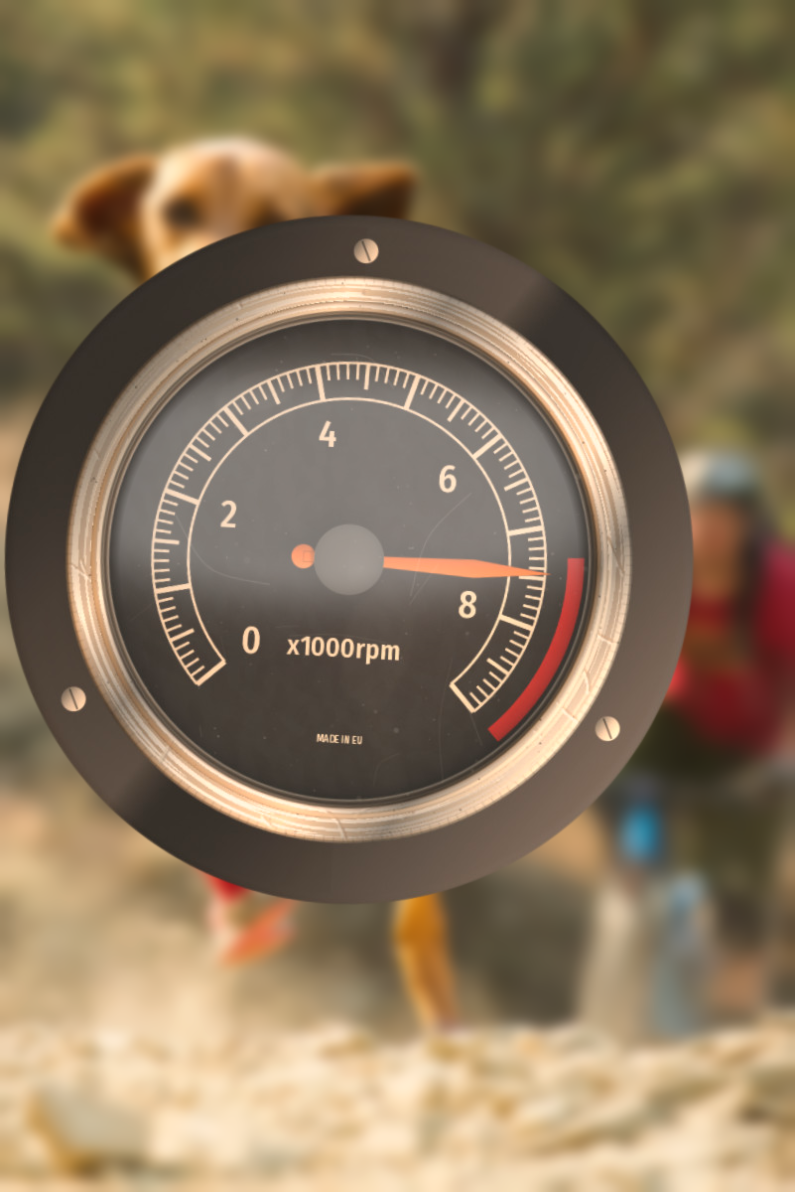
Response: value=7450 unit=rpm
